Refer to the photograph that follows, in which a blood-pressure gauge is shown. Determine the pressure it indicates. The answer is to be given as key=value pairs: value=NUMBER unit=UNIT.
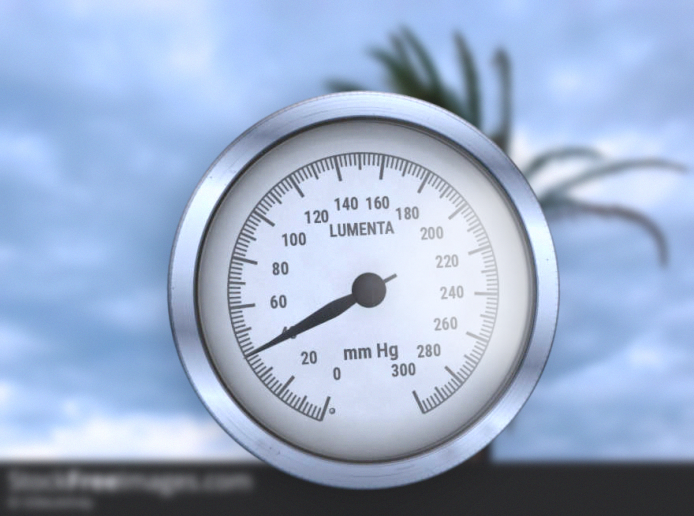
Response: value=40 unit=mmHg
